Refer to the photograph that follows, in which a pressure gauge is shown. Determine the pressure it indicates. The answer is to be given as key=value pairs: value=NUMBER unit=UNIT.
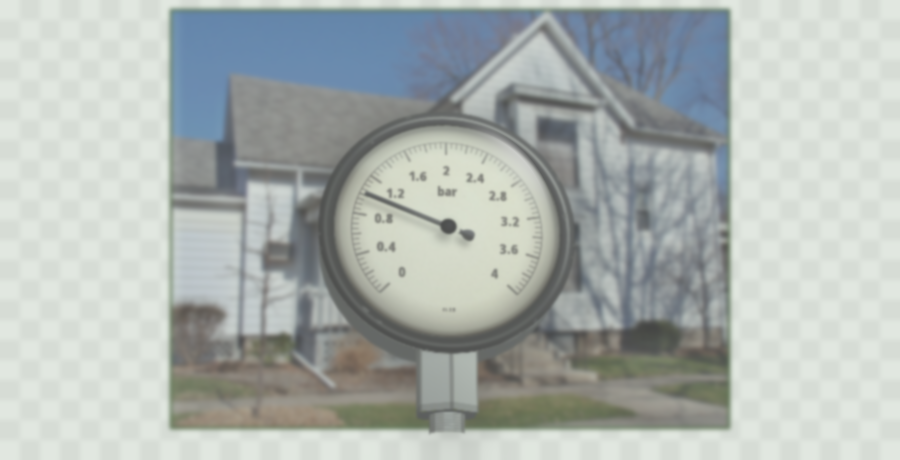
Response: value=1 unit=bar
